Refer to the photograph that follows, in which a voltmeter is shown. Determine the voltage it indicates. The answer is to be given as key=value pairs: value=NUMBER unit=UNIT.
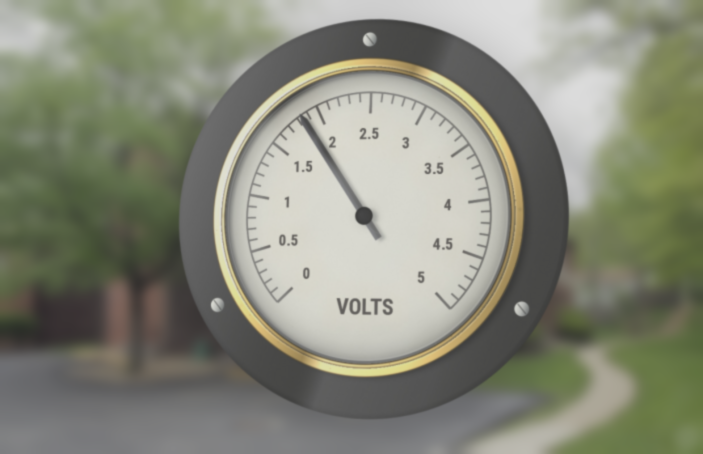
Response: value=1.85 unit=V
